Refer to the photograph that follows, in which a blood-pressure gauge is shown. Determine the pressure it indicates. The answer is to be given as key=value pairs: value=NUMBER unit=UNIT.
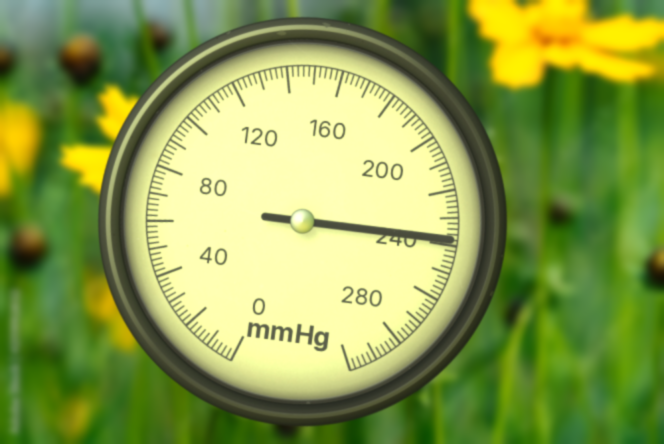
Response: value=238 unit=mmHg
